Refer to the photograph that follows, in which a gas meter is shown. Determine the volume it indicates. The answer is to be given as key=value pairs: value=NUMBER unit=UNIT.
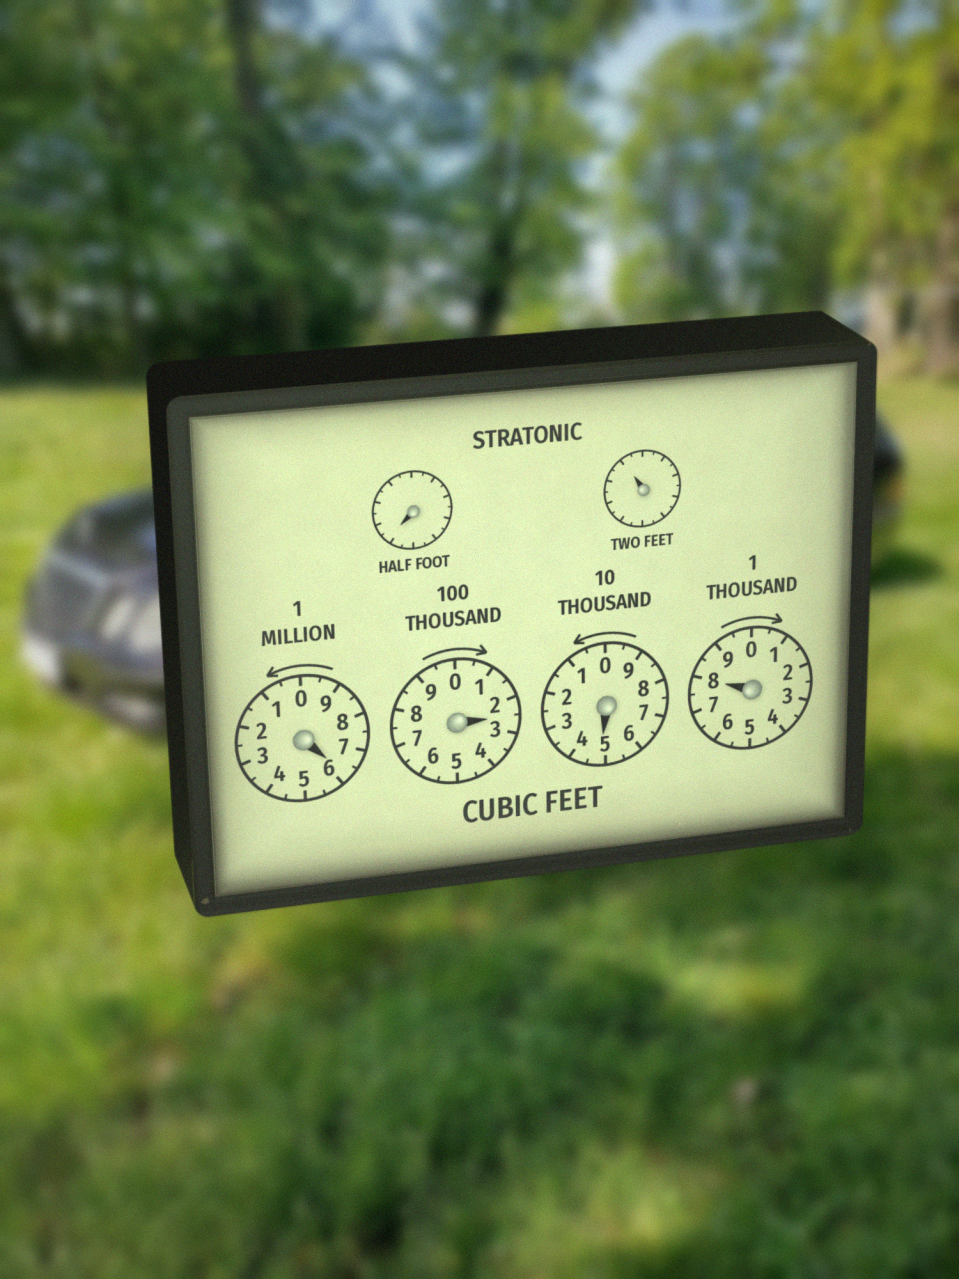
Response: value=624800 unit=ft³
